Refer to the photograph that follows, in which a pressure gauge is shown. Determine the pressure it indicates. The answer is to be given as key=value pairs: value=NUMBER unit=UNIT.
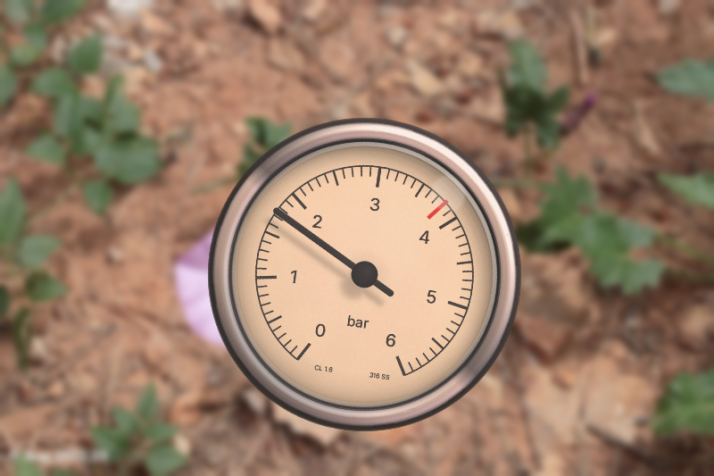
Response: value=1.75 unit=bar
